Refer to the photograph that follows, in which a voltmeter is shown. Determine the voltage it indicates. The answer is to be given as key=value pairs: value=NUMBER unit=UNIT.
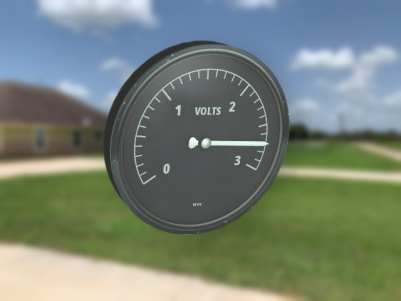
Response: value=2.7 unit=V
